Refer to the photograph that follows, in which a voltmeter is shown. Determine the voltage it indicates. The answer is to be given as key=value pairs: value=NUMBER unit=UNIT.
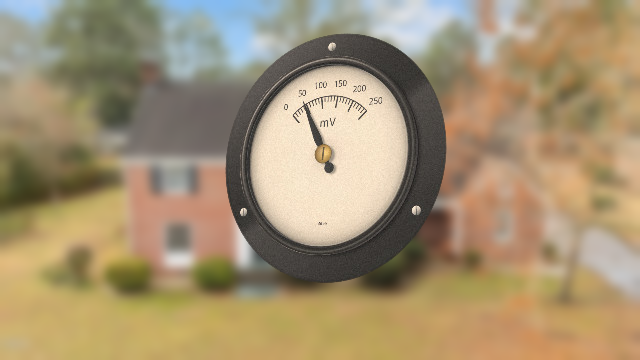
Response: value=50 unit=mV
